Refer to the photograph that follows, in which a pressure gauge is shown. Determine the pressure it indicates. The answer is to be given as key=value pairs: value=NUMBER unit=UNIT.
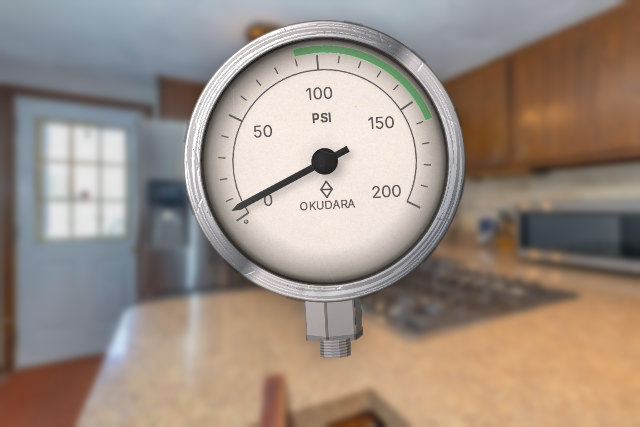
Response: value=5 unit=psi
